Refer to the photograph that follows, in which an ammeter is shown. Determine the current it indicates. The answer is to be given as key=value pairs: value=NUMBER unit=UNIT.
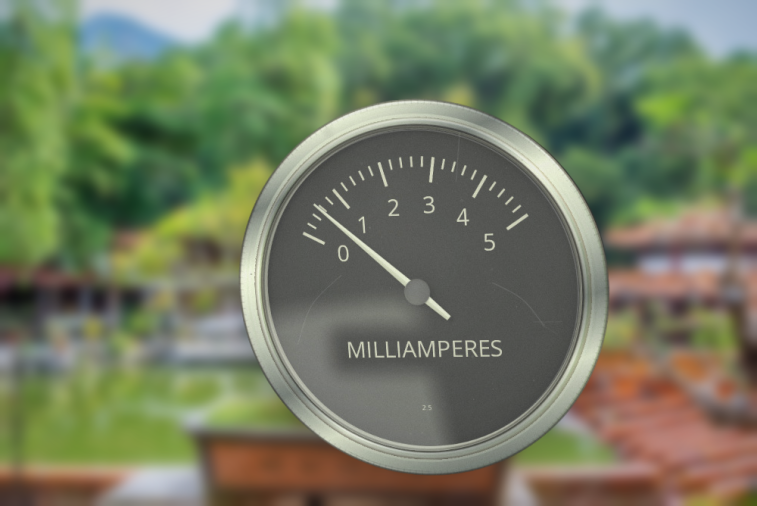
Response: value=0.6 unit=mA
